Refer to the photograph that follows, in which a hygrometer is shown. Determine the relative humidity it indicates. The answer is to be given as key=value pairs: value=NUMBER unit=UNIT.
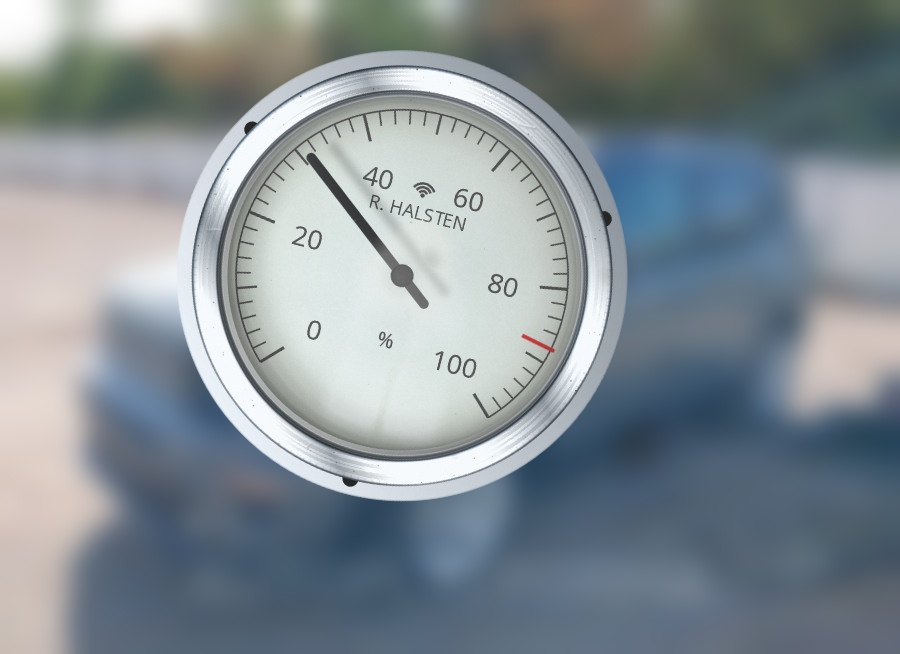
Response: value=31 unit=%
